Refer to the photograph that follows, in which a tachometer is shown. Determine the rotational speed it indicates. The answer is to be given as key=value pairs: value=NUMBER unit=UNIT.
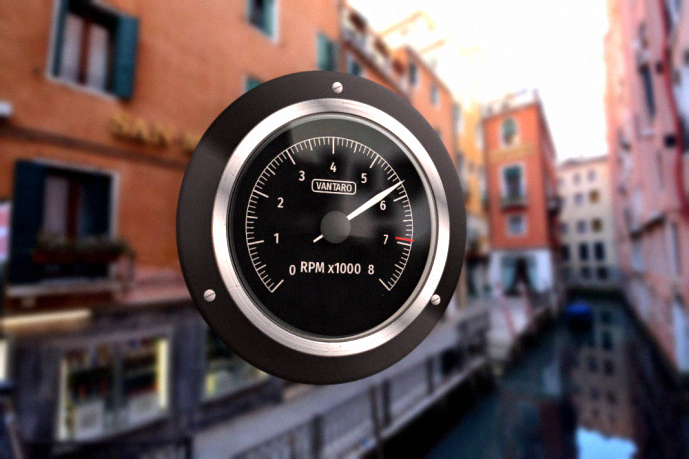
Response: value=5700 unit=rpm
